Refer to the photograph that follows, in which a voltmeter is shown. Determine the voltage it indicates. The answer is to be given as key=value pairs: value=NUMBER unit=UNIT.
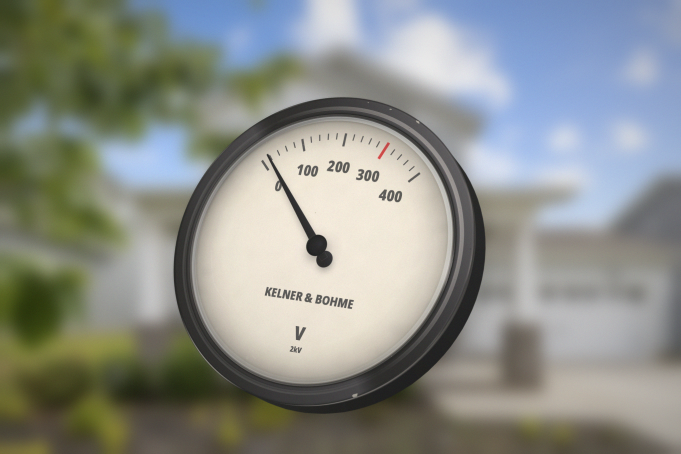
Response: value=20 unit=V
